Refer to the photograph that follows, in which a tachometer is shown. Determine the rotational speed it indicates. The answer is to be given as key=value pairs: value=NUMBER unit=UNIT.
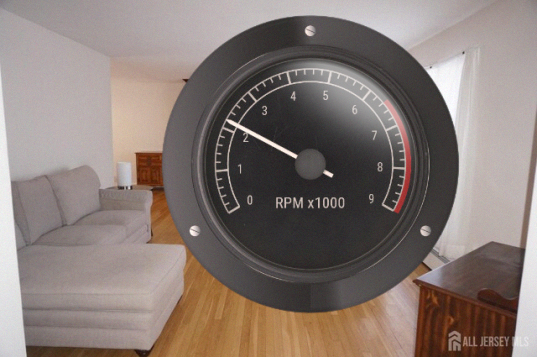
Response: value=2200 unit=rpm
